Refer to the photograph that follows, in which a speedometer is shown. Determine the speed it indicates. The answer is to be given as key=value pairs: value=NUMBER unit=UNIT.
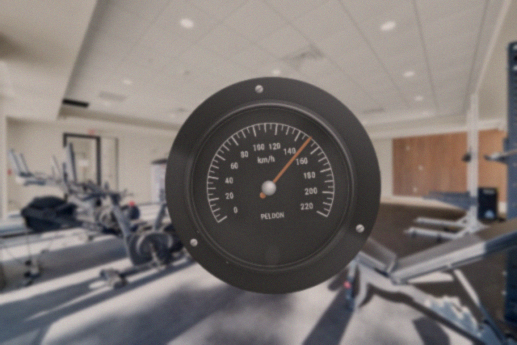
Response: value=150 unit=km/h
